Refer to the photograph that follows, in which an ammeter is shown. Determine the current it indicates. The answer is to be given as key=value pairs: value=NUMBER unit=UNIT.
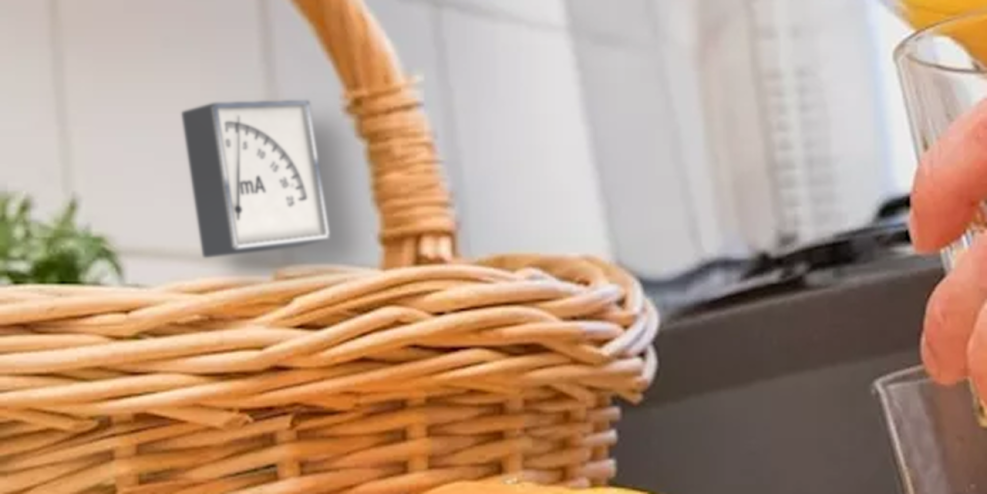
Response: value=2.5 unit=mA
